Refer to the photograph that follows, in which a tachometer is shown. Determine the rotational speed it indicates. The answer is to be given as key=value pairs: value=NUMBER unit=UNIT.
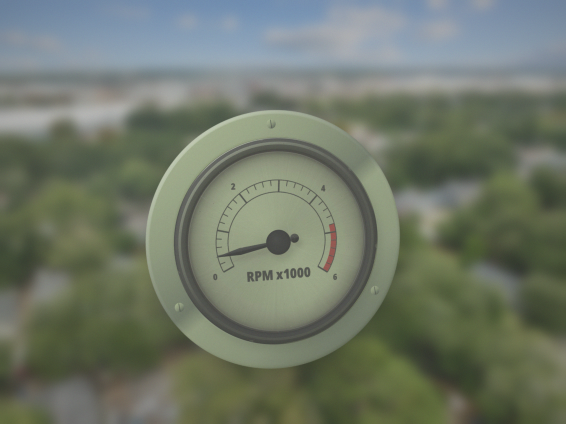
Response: value=400 unit=rpm
